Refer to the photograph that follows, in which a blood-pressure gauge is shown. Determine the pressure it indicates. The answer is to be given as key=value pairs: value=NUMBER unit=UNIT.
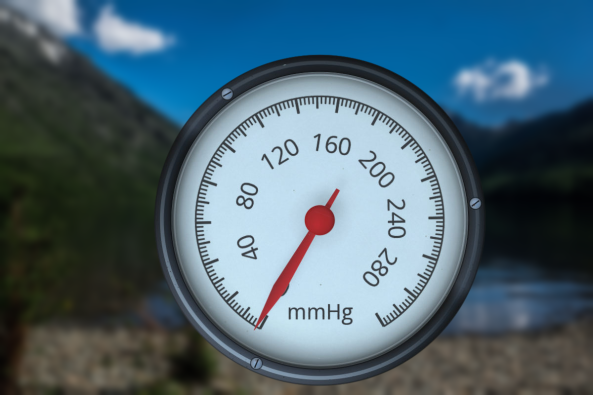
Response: value=2 unit=mmHg
